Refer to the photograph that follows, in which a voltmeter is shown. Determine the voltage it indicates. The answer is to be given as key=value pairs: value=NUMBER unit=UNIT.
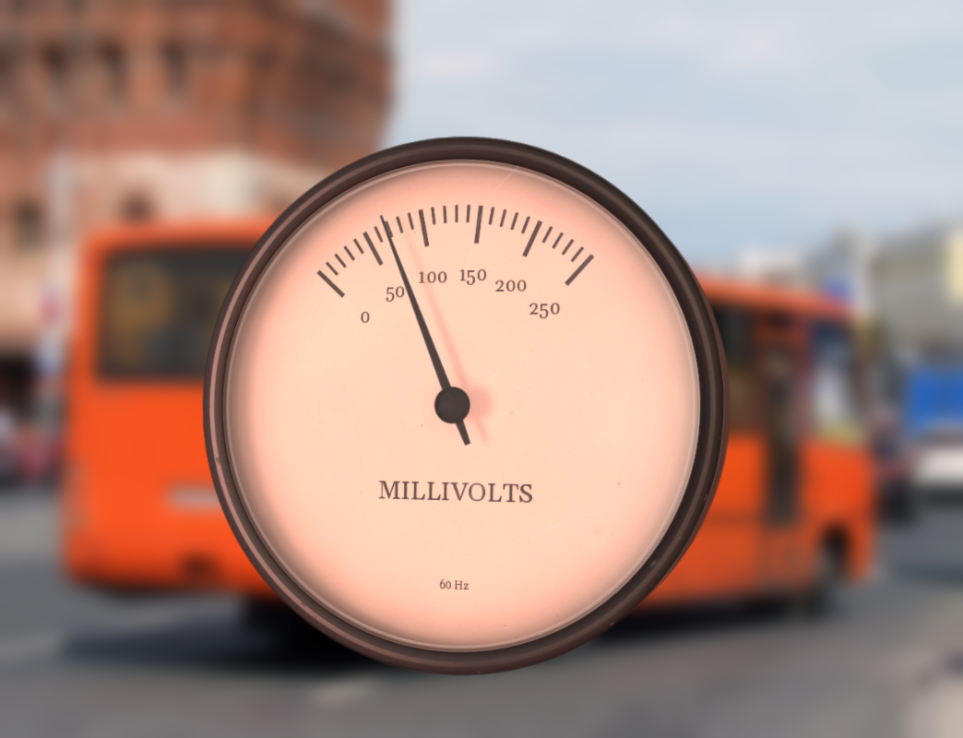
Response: value=70 unit=mV
